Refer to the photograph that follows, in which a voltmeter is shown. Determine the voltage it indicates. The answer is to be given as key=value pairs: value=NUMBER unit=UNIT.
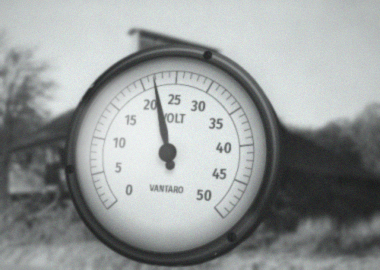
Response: value=22 unit=V
